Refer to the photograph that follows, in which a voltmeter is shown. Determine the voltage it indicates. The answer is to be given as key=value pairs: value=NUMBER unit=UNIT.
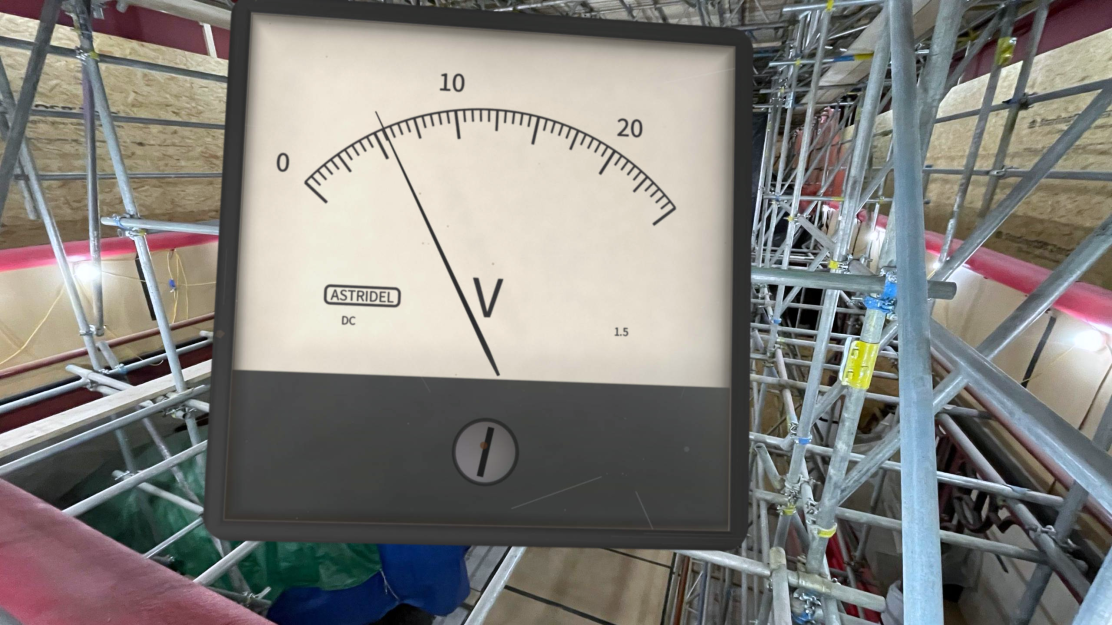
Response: value=5.5 unit=V
